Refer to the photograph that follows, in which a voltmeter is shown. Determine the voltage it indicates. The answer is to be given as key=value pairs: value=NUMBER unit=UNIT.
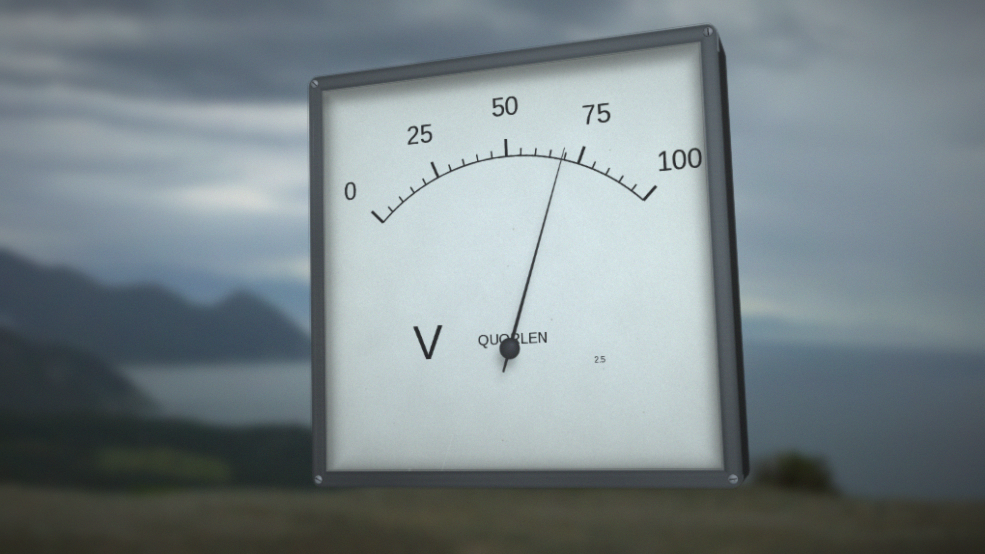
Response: value=70 unit=V
